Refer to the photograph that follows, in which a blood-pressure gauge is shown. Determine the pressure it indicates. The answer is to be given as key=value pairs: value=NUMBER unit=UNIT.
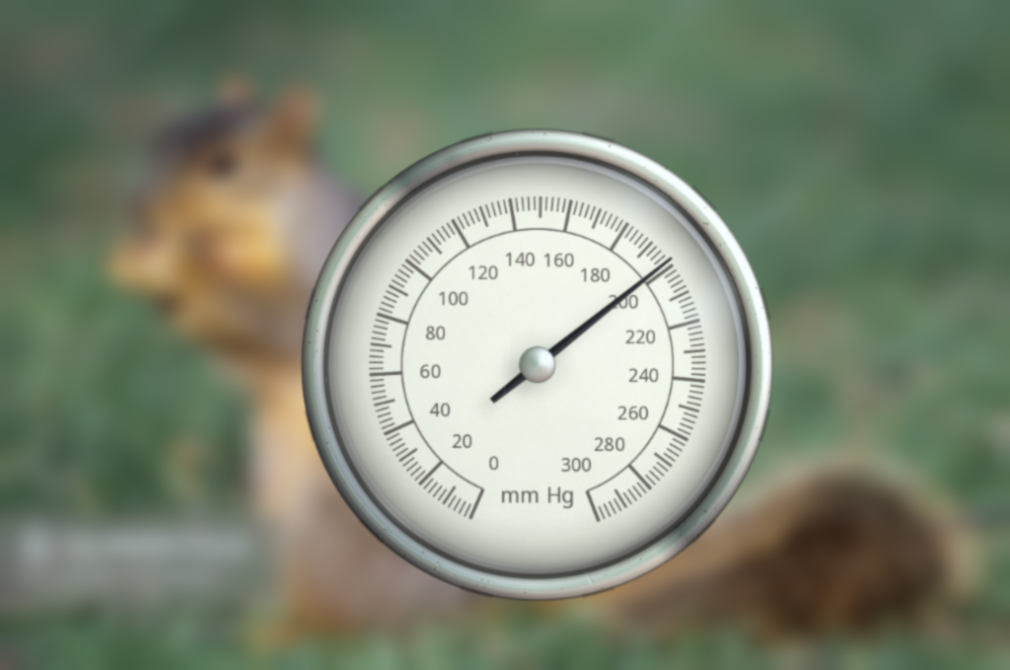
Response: value=198 unit=mmHg
